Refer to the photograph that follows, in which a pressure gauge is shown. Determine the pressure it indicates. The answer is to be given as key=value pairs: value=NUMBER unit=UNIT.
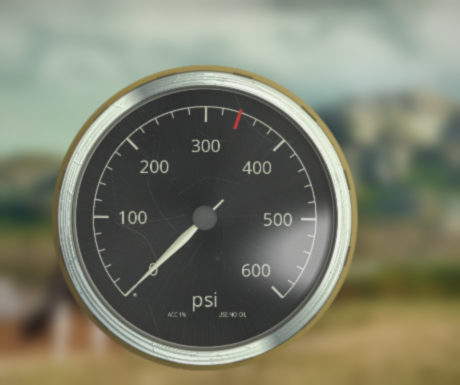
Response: value=0 unit=psi
